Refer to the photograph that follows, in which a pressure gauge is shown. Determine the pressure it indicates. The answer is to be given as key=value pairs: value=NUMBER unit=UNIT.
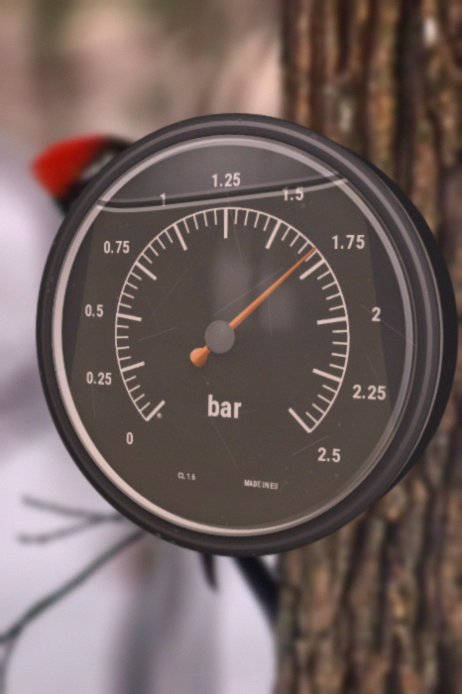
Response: value=1.7 unit=bar
